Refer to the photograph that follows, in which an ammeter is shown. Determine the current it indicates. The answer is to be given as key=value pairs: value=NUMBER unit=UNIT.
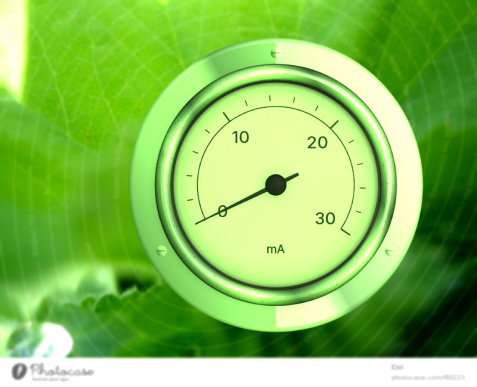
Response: value=0 unit=mA
